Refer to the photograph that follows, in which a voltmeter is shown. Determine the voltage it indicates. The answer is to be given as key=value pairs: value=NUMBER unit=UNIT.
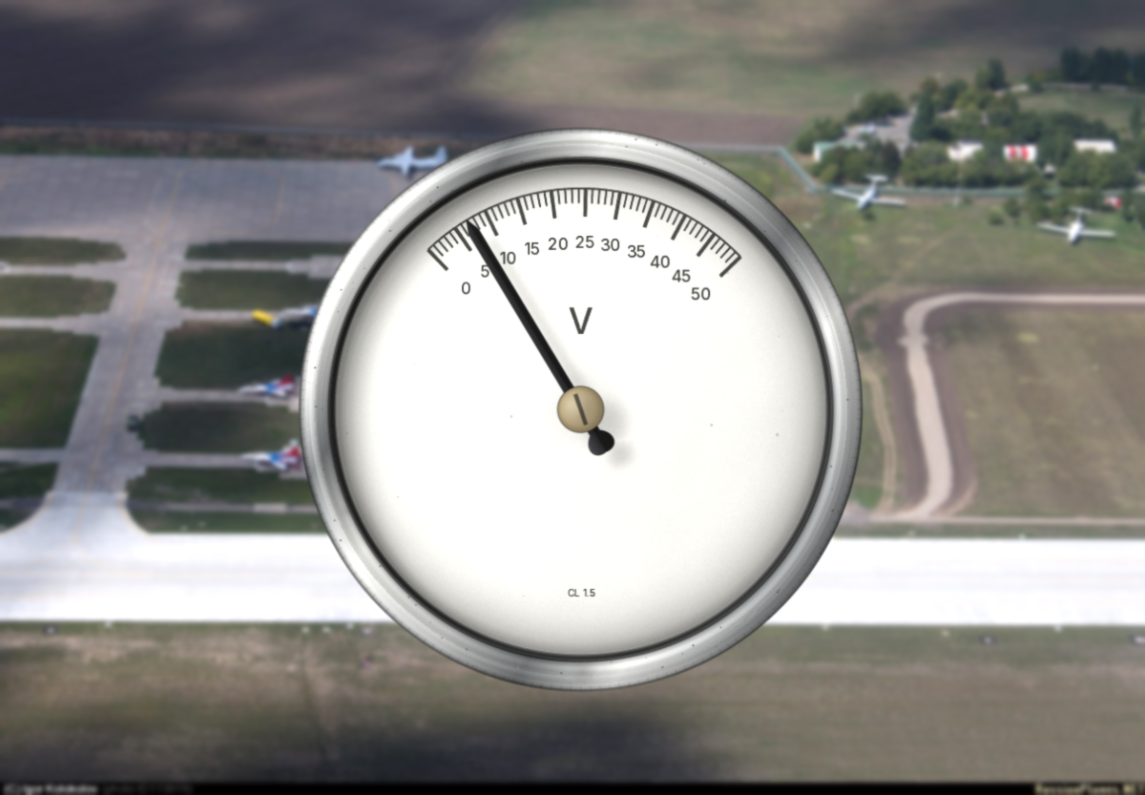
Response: value=7 unit=V
